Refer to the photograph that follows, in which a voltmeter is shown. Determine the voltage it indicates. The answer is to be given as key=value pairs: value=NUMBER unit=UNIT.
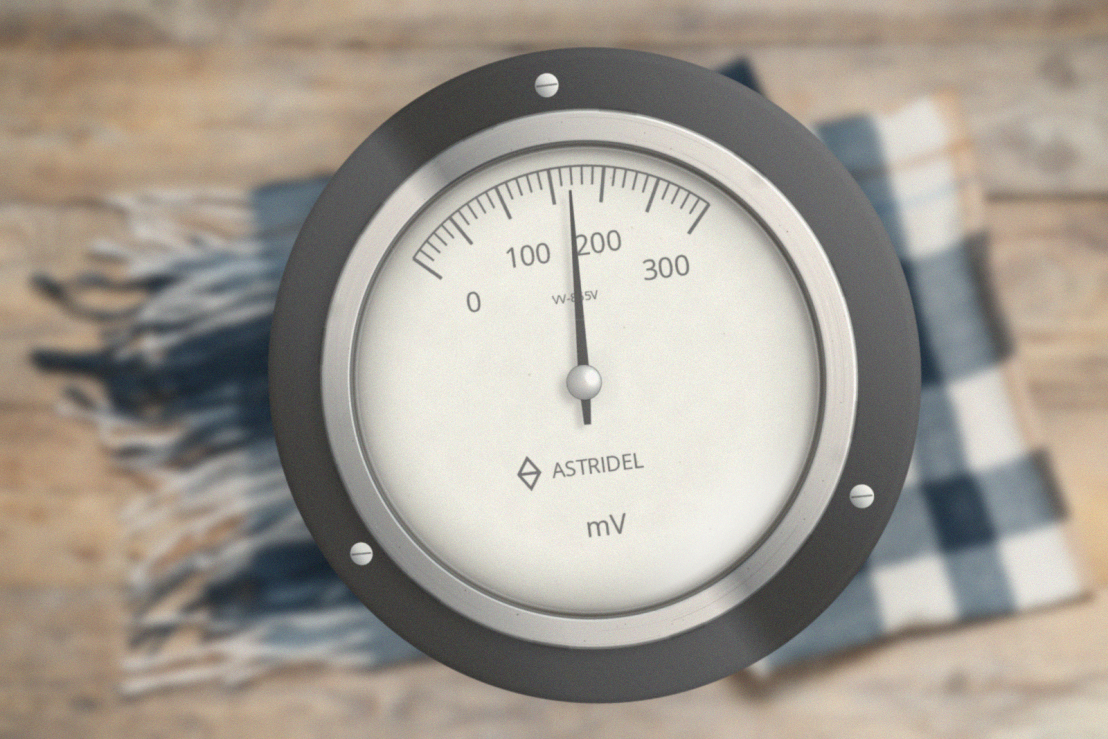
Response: value=170 unit=mV
